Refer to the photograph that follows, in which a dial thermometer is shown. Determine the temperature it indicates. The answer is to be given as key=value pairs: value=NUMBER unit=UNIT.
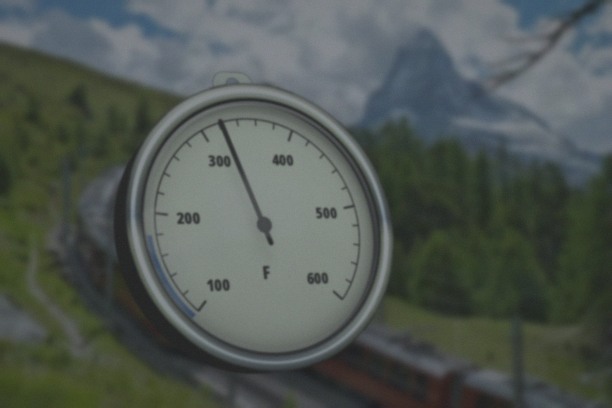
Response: value=320 unit=°F
